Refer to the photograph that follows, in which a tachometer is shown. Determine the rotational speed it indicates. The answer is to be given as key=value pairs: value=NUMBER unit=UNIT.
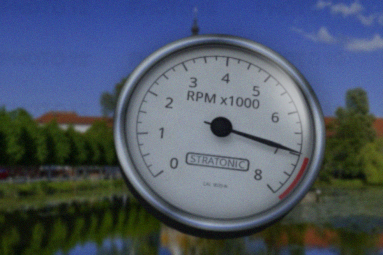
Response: value=7000 unit=rpm
